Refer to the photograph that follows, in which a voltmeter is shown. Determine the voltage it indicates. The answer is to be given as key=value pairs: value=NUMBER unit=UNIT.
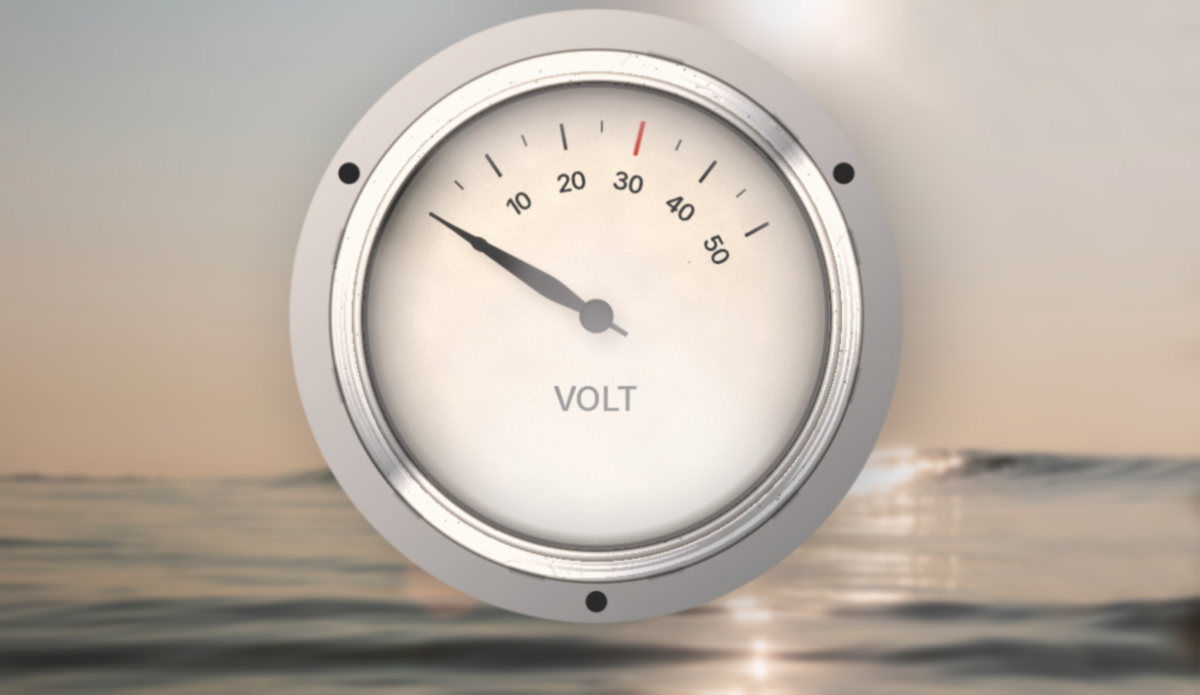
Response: value=0 unit=V
